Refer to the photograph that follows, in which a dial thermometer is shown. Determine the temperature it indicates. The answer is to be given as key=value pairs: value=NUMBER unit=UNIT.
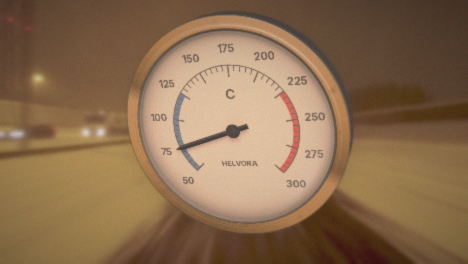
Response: value=75 unit=°C
